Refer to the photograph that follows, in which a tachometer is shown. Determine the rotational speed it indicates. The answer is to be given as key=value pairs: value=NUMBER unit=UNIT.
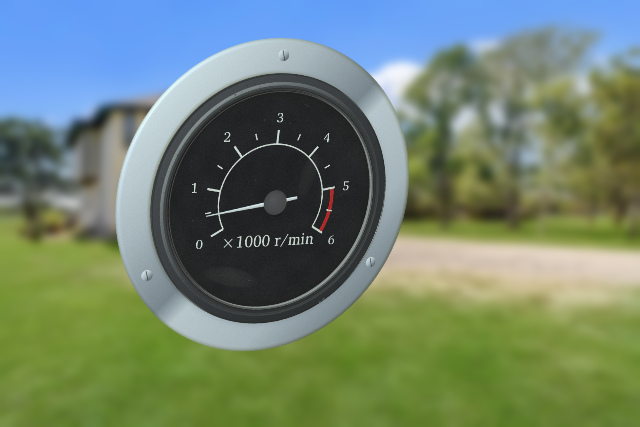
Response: value=500 unit=rpm
